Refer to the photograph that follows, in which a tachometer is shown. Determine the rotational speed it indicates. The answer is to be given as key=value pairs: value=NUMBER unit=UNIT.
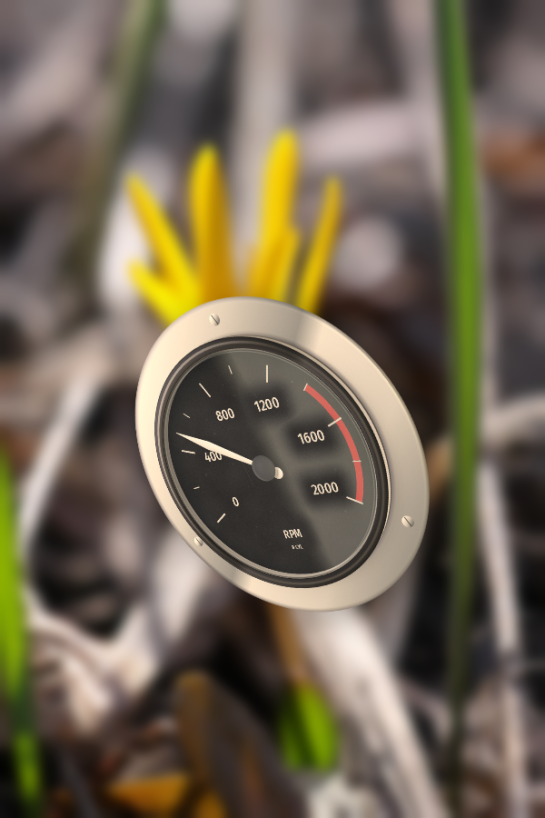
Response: value=500 unit=rpm
